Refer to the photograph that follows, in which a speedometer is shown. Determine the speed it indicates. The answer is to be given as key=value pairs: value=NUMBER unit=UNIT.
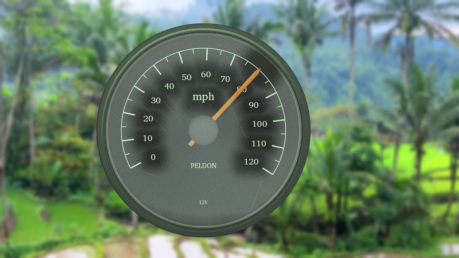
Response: value=80 unit=mph
